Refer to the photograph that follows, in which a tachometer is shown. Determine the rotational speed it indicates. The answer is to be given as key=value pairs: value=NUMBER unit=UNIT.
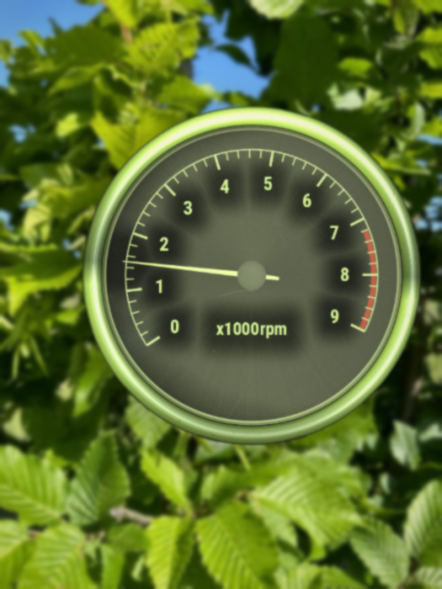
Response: value=1500 unit=rpm
